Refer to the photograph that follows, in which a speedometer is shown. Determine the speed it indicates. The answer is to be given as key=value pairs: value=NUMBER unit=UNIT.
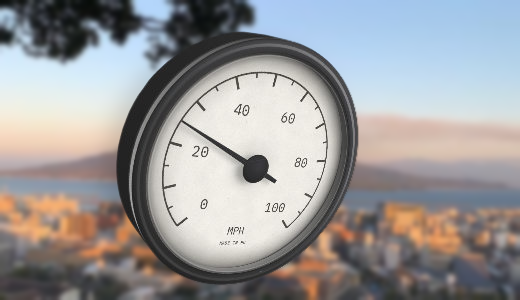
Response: value=25 unit=mph
